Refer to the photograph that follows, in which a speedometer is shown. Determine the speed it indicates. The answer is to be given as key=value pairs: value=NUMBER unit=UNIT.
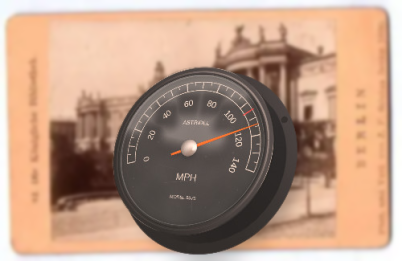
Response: value=115 unit=mph
